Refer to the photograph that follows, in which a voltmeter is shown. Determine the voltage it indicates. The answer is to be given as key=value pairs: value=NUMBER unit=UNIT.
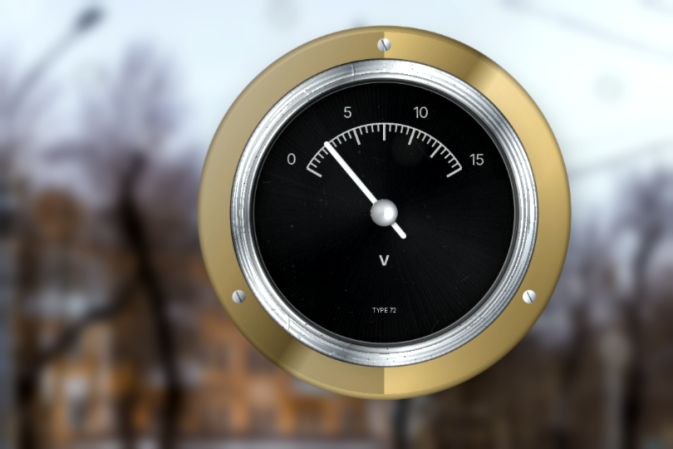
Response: value=2.5 unit=V
